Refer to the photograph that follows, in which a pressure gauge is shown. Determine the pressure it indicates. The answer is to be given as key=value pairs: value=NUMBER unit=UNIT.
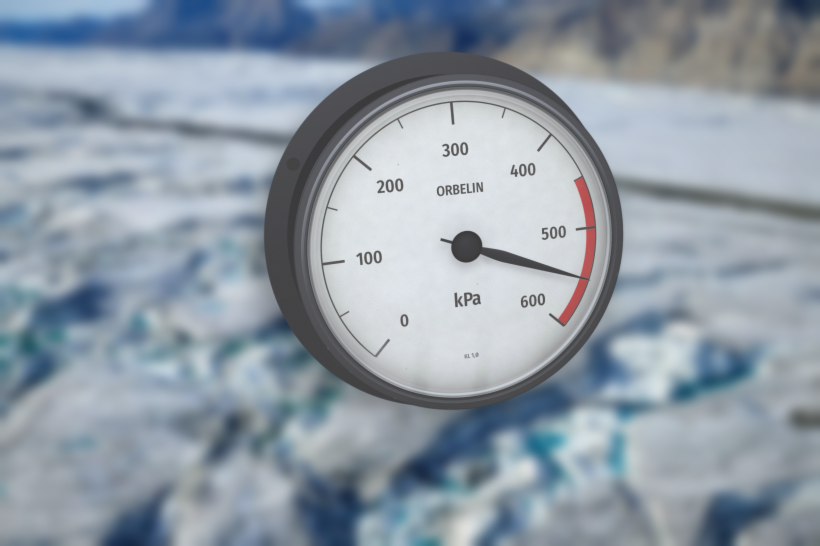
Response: value=550 unit=kPa
